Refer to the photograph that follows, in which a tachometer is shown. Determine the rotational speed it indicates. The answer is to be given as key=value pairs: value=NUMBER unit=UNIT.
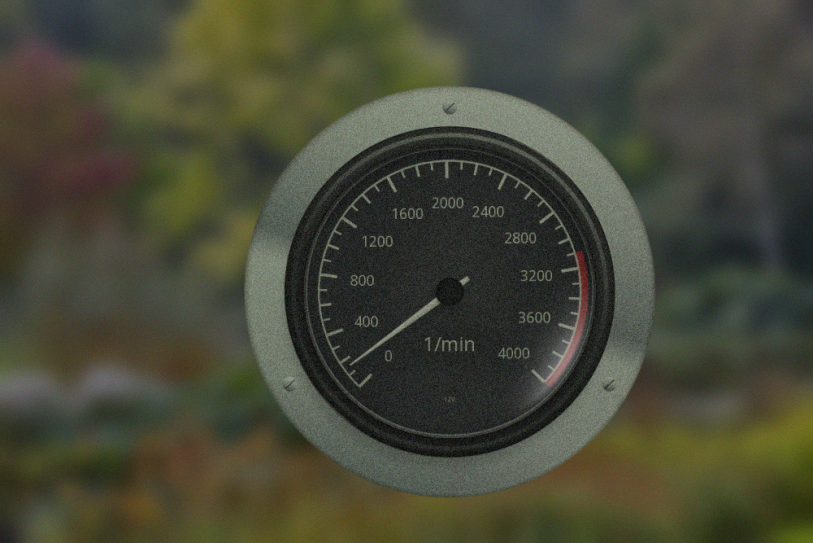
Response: value=150 unit=rpm
